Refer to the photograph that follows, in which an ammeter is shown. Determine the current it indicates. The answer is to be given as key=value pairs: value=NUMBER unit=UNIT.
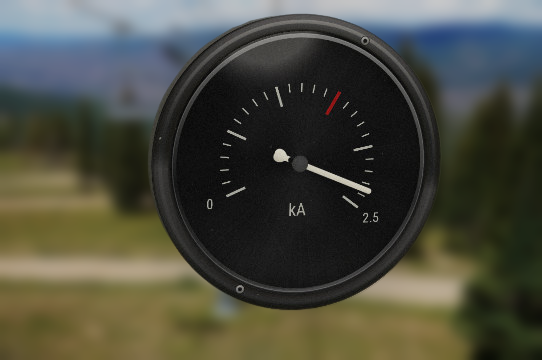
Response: value=2.35 unit=kA
